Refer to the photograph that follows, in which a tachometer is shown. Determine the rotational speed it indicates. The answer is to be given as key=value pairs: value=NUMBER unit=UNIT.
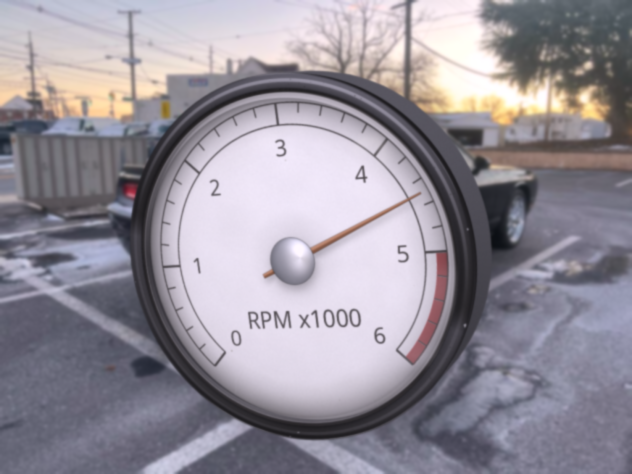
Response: value=4500 unit=rpm
